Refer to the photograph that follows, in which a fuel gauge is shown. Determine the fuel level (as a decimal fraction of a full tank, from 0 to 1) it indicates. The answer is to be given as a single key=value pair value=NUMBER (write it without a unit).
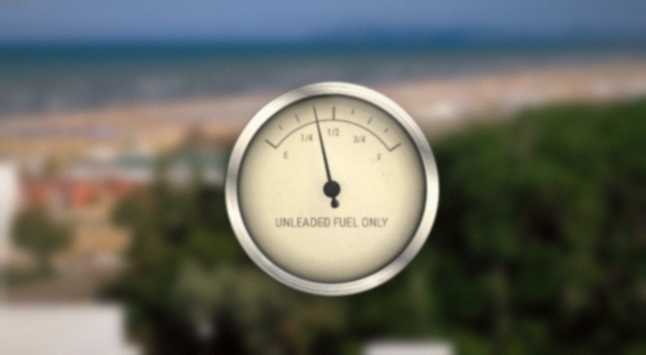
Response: value=0.375
